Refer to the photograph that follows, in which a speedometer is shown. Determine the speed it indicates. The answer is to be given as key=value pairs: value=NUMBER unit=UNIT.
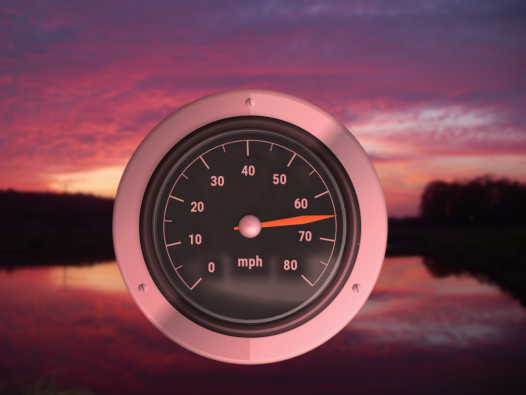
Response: value=65 unit=mph
